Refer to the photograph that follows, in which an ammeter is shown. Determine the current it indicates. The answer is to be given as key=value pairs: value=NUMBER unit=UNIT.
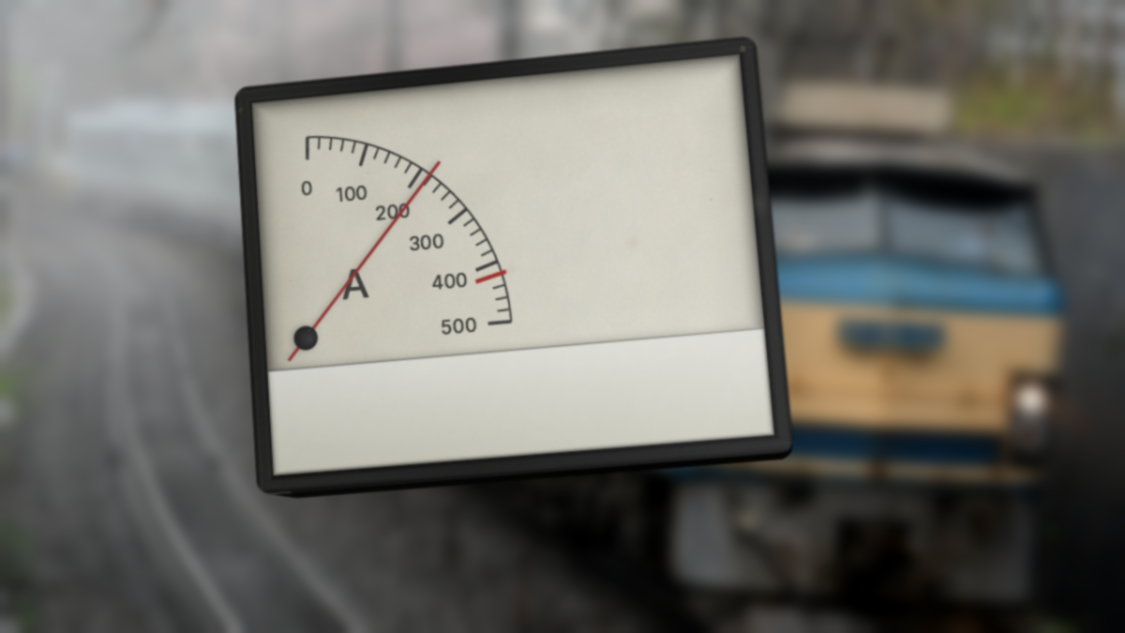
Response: value=220 unit=A
